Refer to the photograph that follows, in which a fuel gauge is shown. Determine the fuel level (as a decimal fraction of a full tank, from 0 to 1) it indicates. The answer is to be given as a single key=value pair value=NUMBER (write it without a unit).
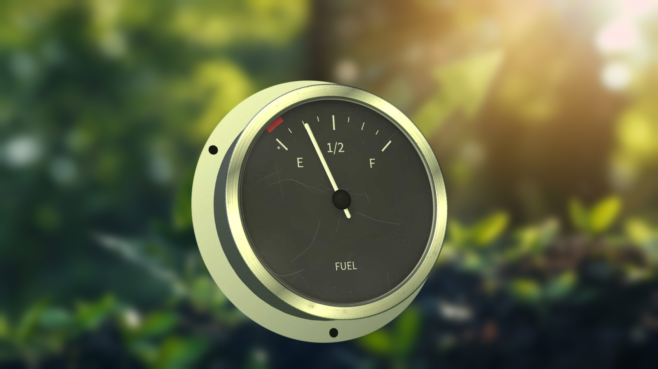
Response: value=0.25
